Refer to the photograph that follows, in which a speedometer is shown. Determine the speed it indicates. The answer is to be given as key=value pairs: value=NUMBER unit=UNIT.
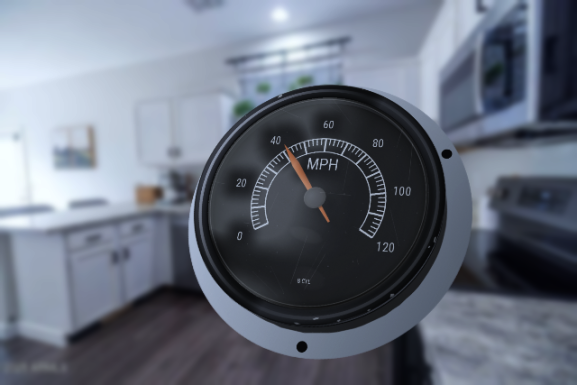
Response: value=42 unit=mph
